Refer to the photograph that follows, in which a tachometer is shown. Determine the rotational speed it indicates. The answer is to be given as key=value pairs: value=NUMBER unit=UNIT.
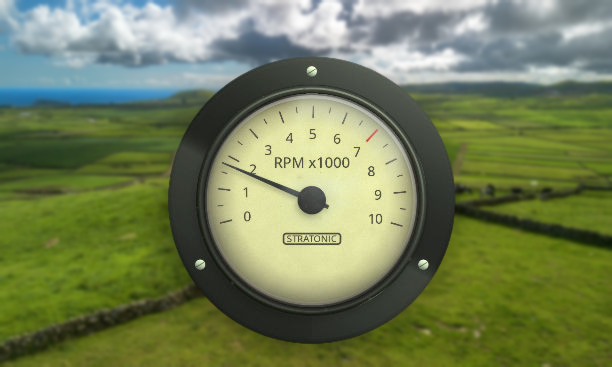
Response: value=1750 unit=rpm
